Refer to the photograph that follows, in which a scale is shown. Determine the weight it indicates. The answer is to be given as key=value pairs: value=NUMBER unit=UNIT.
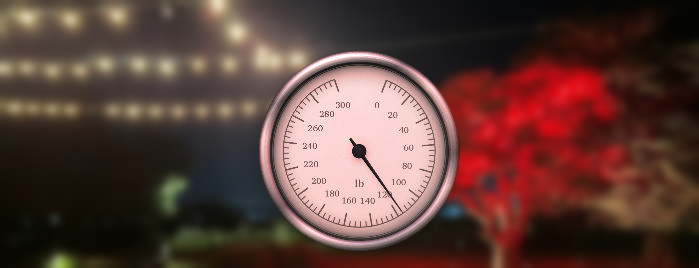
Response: value=116 unit=lb
